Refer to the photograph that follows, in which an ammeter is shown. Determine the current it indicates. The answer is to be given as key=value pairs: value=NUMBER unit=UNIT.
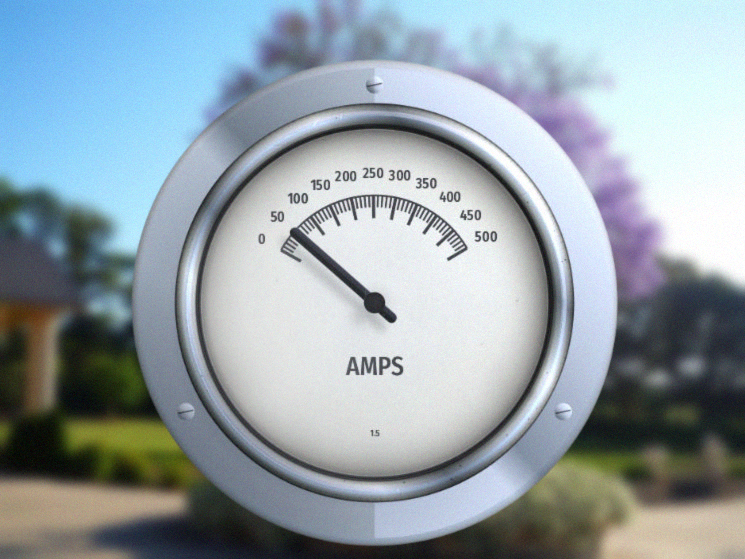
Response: value=50 unit=A
